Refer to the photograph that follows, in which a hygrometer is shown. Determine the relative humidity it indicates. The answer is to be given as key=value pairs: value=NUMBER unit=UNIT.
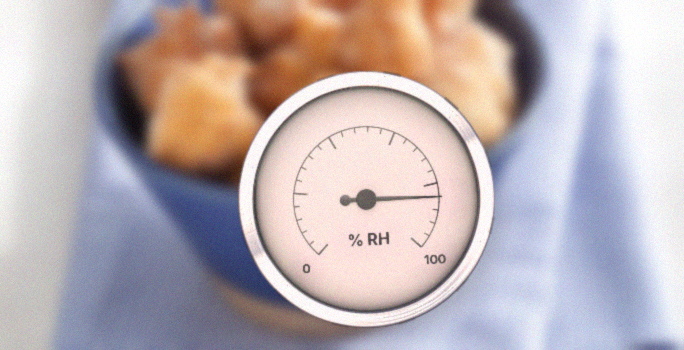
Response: value=84 unit=%
